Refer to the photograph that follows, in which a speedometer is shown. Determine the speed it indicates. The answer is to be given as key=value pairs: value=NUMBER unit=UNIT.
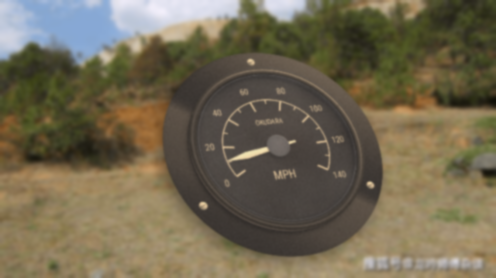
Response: value=10 unit=mph
